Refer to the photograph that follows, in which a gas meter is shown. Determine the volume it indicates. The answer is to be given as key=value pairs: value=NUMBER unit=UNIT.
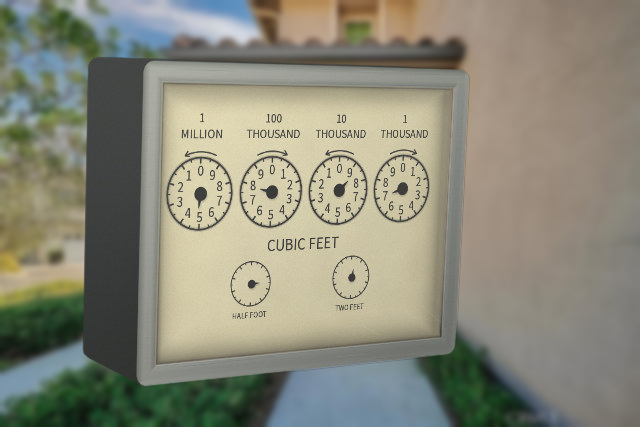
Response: value=478700 unit=ft³
